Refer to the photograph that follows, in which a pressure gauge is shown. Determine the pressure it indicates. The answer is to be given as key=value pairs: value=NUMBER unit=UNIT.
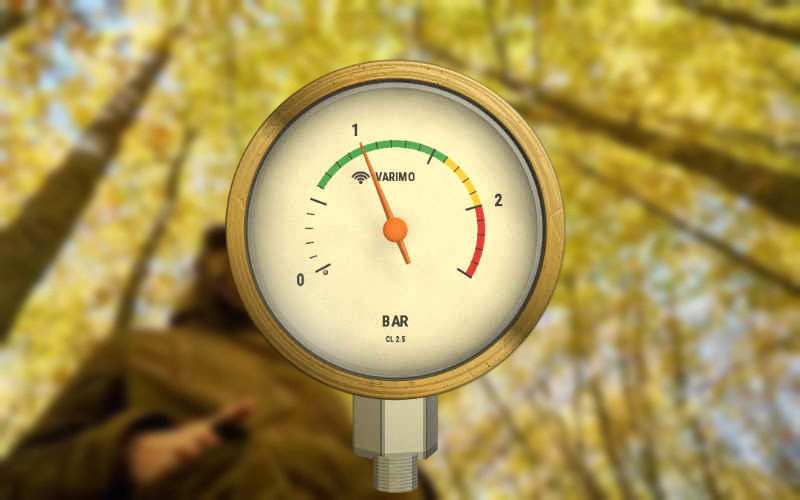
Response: value=1 unit=bar
